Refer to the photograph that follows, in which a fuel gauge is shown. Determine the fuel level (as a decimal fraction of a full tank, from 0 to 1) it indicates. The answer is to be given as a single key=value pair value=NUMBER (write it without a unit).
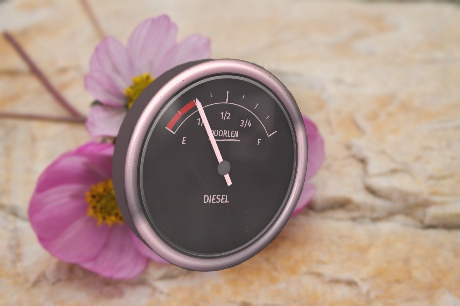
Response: value=0.25
